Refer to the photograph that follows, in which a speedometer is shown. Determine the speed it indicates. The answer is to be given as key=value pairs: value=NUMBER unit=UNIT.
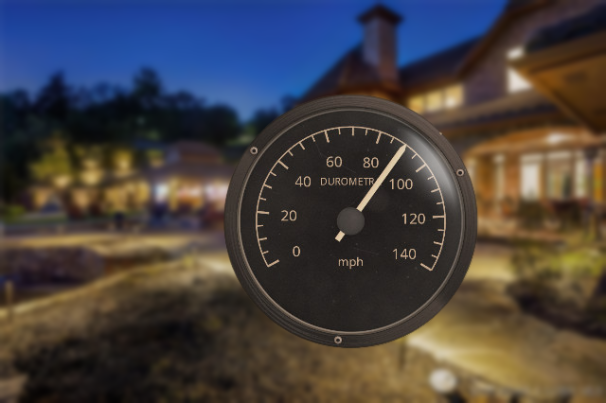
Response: value=90 unit=mph
